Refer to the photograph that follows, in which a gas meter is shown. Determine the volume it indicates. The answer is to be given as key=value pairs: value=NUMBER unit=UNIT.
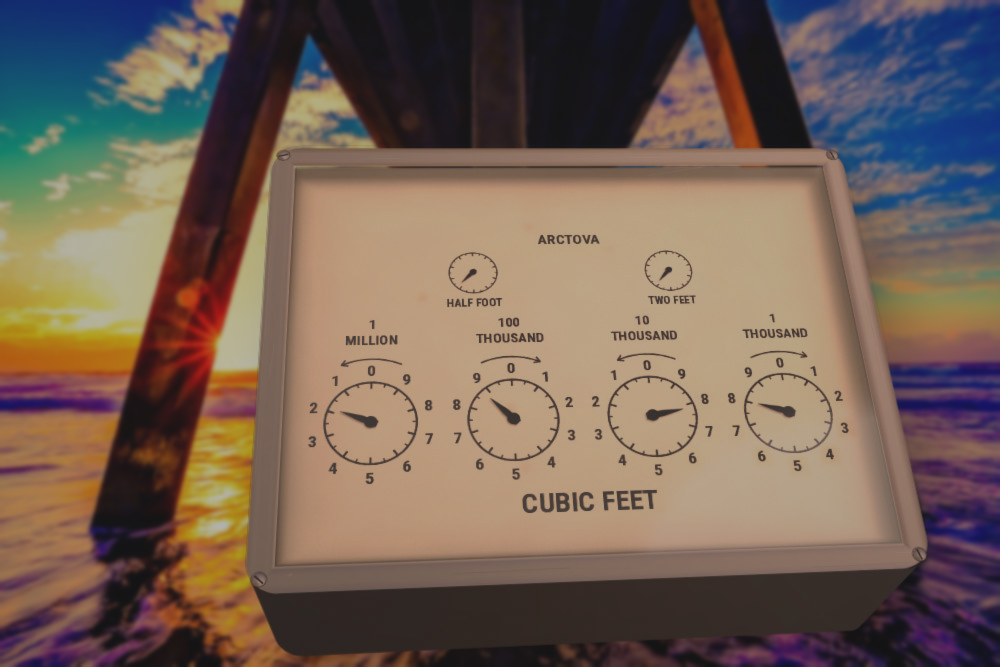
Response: value=187800 unit=ft³
